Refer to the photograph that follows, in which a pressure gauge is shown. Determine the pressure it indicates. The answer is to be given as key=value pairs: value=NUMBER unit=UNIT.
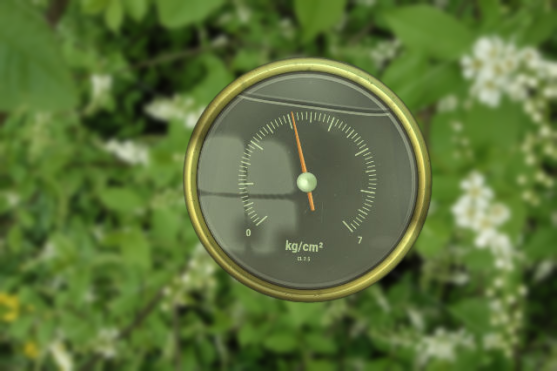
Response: value=3.1 unit=kg/cm²
